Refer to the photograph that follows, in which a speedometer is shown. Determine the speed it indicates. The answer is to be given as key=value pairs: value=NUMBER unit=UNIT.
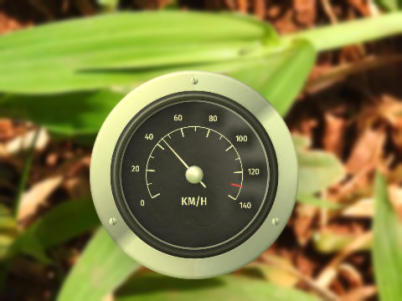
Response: value=45 unit=km/h
